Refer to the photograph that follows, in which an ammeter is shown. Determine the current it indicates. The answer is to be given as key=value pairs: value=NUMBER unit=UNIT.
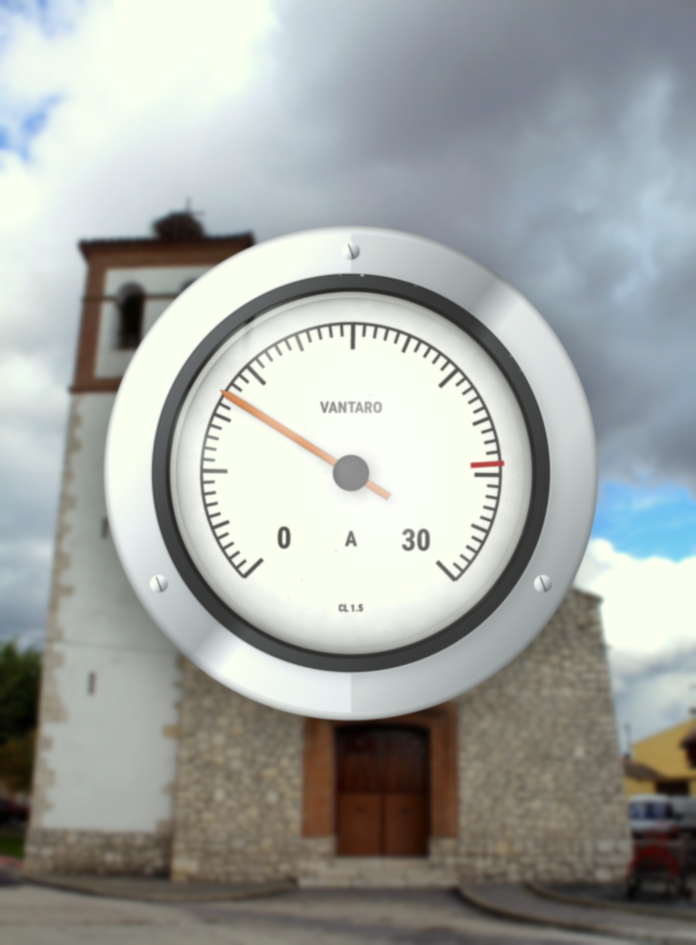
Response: value=8.5 unit=A
